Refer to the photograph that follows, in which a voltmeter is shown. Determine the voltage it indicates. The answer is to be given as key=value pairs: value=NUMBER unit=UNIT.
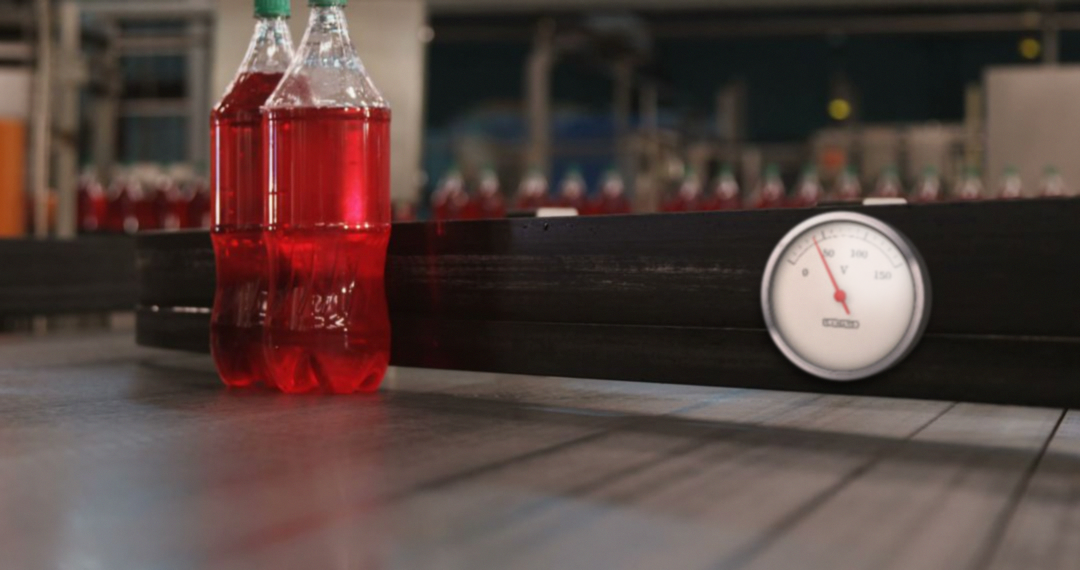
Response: value=40 unit=V
